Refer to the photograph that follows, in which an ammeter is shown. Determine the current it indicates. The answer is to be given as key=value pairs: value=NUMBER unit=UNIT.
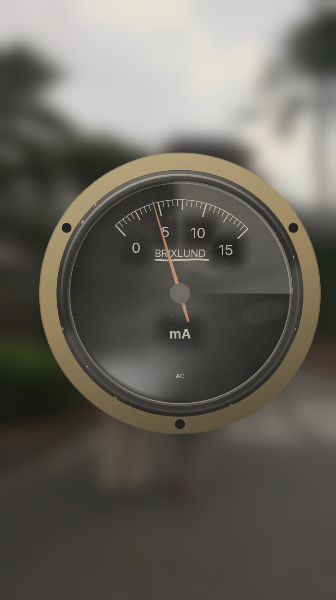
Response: value=4.5 unit=mA
